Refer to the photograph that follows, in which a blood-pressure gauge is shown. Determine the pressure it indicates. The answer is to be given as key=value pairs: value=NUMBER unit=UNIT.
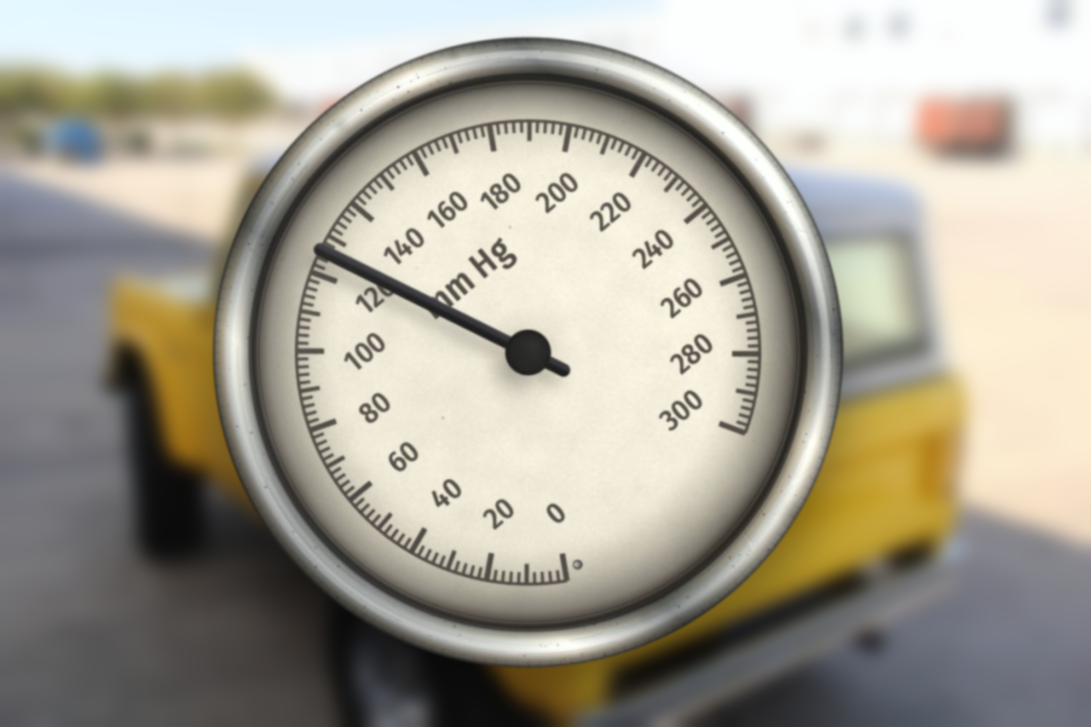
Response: value=126 unit=mmHg
